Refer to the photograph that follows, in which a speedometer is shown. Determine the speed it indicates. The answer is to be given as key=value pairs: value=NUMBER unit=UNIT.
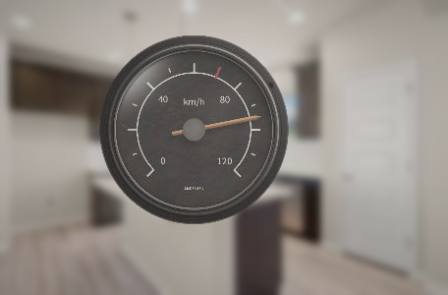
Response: value=95 unit=km/h
